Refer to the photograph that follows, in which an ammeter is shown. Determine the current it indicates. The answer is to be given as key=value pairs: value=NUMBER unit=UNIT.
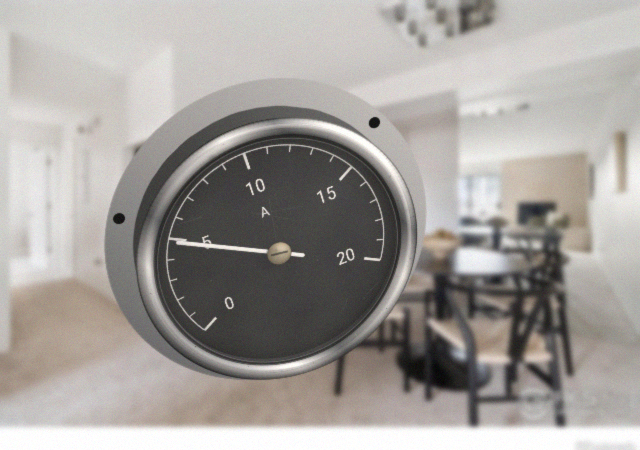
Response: value=5 unit=A
